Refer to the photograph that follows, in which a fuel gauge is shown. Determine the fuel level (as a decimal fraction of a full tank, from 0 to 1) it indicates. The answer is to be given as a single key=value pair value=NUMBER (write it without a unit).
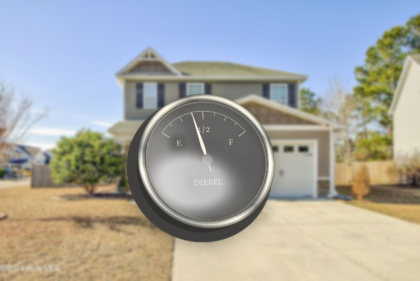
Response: value=0.375
